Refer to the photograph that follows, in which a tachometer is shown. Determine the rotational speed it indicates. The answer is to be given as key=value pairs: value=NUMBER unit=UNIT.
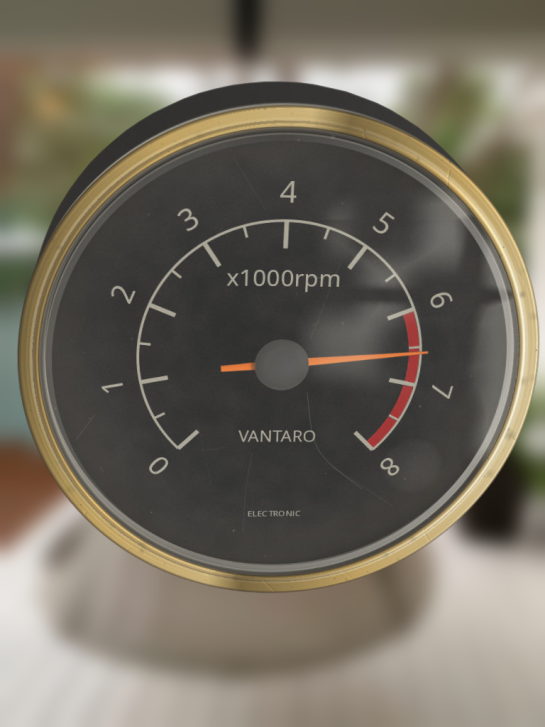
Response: value=6500 unit=rpm
